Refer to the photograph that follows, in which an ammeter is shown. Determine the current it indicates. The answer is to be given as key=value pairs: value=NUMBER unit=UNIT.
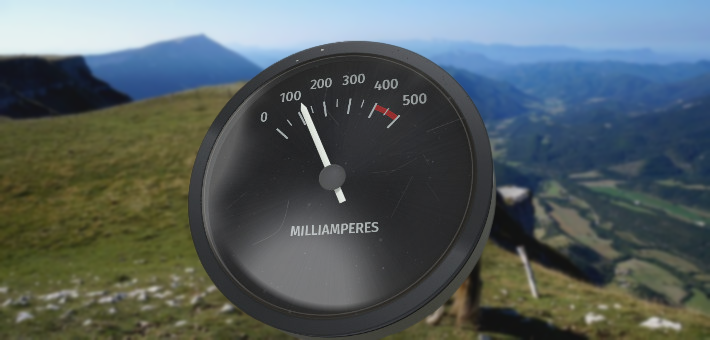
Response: value=125 unit=mA
